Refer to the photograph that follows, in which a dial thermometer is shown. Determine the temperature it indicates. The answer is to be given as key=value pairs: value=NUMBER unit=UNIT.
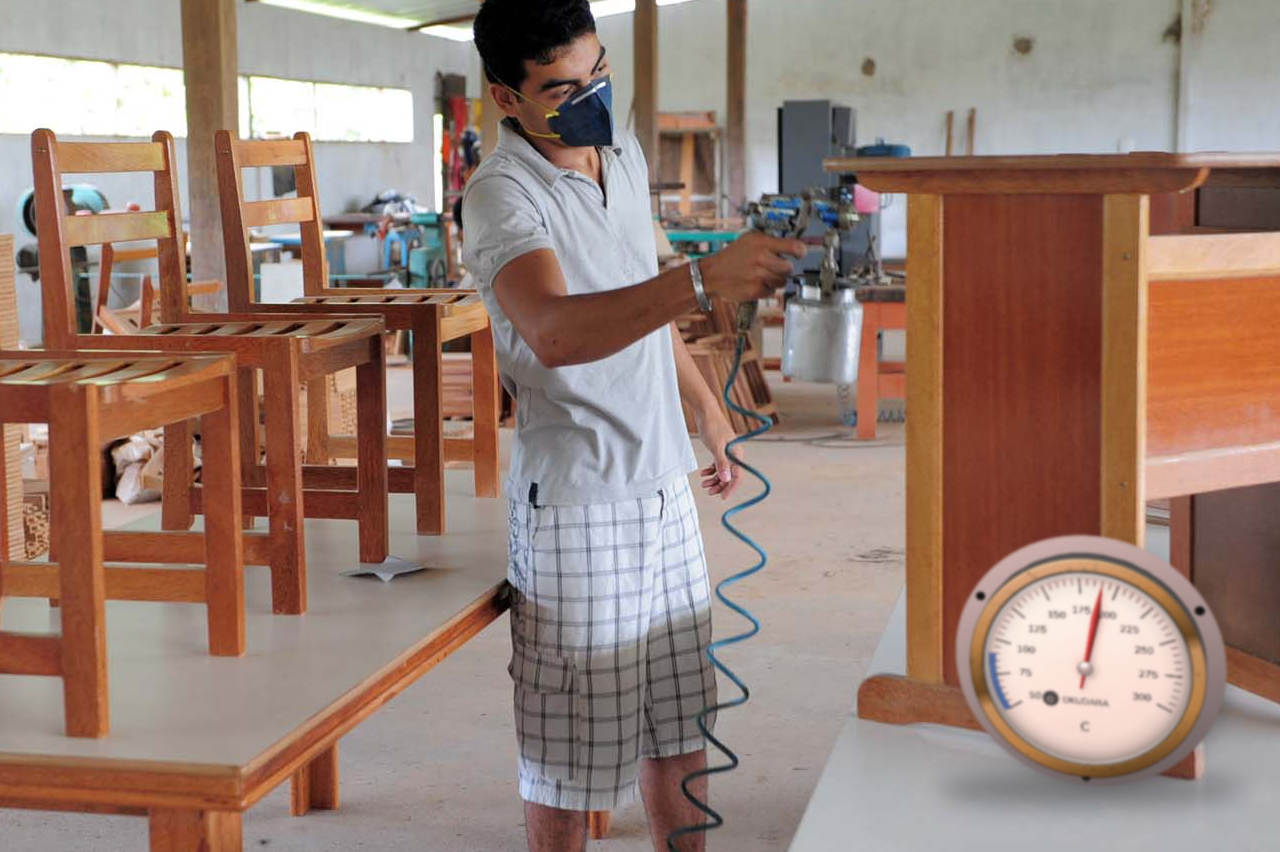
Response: value=190 unit=°C
